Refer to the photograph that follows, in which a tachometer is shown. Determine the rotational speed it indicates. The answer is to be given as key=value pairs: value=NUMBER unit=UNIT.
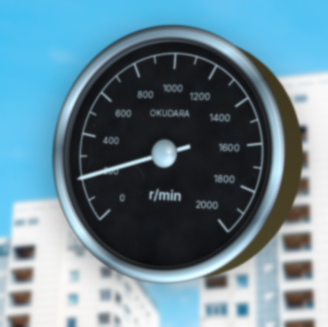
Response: value=200 unit=rpm
